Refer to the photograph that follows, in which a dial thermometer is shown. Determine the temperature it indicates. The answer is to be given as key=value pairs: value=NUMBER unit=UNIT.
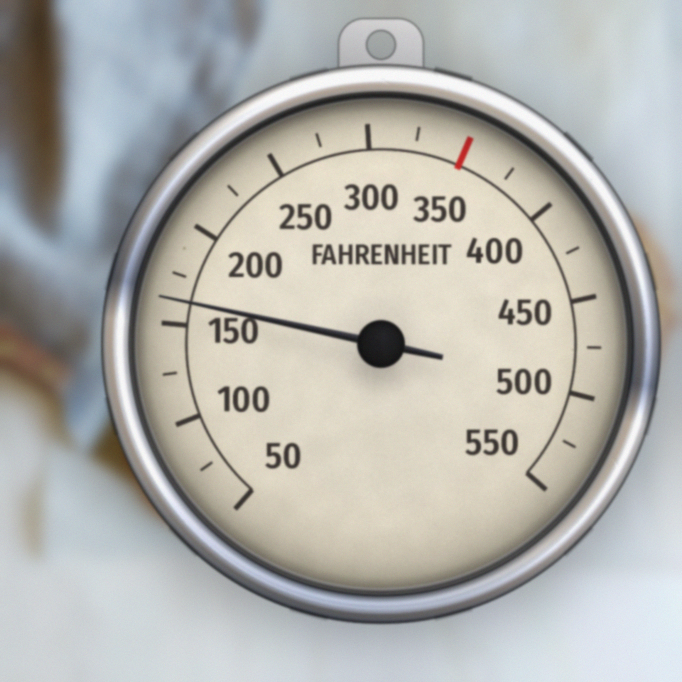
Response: value=162.5 unit=°F
